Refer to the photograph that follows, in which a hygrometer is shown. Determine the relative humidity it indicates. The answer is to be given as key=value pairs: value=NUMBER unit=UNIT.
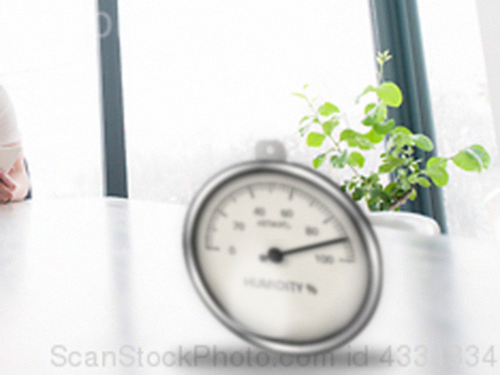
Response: value=90 unit=%
